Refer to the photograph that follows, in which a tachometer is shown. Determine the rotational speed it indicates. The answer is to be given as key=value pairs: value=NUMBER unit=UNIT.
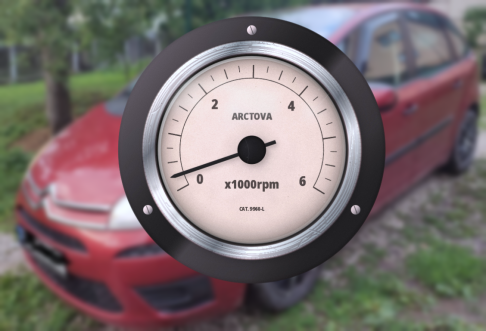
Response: value=250 unit=rpm
